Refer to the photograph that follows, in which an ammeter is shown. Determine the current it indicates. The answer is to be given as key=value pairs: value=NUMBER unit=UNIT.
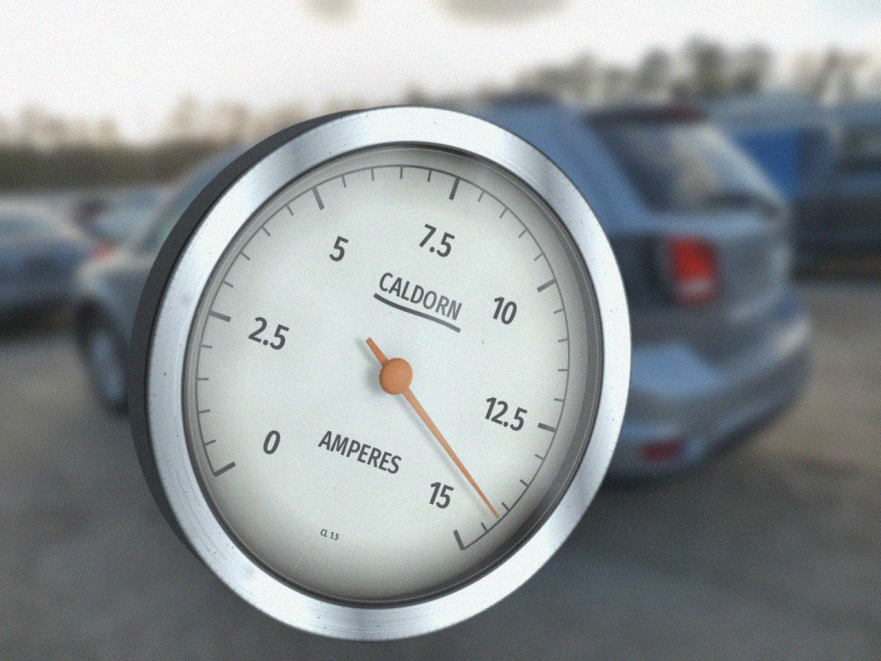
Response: value=14.25 unit=A
